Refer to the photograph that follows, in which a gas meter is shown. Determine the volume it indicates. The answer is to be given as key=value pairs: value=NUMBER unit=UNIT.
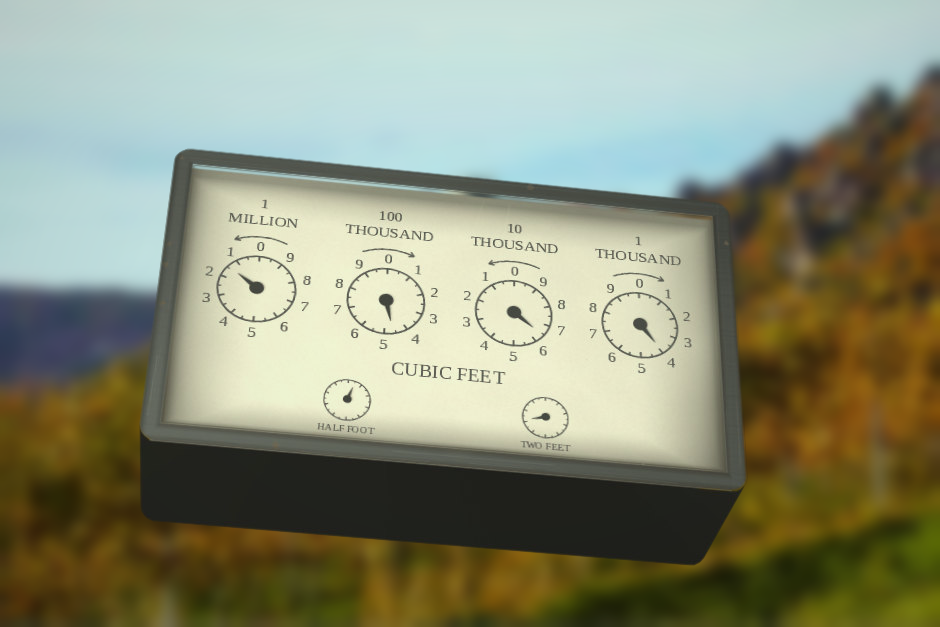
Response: value=146400 unit=ft³
